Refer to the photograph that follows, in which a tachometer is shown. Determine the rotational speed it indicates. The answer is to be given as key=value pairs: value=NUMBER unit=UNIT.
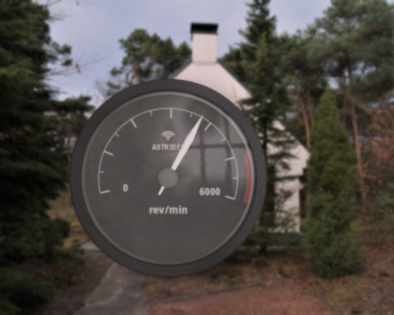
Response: value=3750 unit=rpm
